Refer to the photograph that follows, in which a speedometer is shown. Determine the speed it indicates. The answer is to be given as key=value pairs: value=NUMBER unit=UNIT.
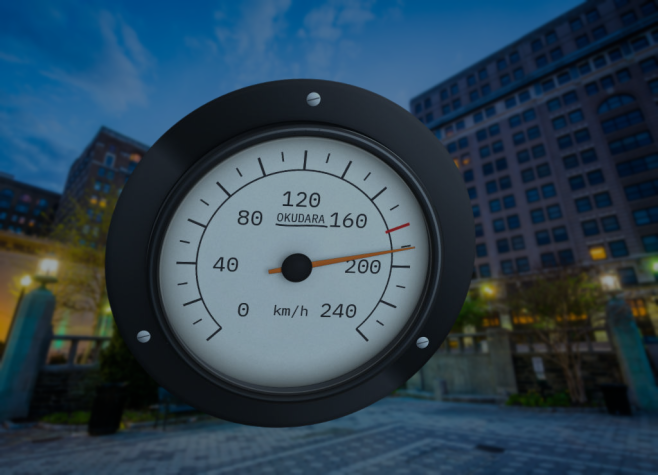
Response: value=190 unit=km/h
